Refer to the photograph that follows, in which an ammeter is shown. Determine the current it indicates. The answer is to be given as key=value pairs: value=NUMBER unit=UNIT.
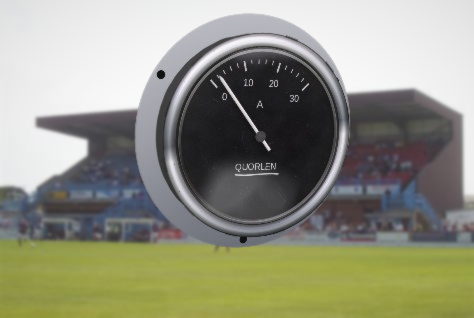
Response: value=2 unit=A
